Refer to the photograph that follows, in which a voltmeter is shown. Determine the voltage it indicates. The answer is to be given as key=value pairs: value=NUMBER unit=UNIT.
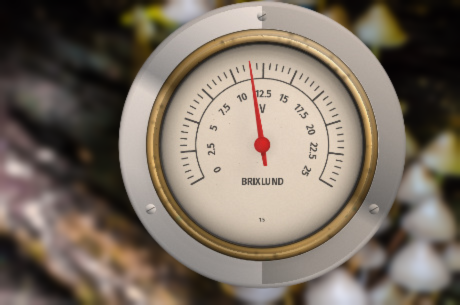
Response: value=11.5 unit=V
